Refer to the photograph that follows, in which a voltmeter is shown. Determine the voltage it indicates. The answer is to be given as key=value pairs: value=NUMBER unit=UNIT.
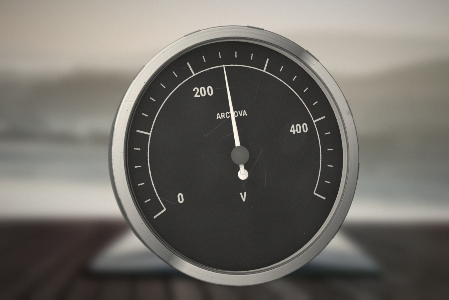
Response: value=240 unit=V
